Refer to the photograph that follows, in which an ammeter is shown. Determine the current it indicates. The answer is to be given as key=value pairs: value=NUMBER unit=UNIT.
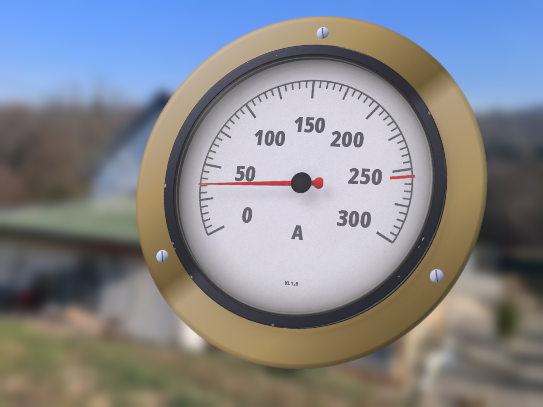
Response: value=35 unit=A
